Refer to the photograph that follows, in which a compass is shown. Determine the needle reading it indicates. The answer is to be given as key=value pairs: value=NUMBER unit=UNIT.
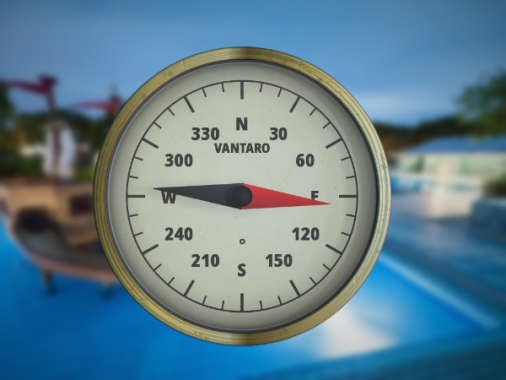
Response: value=95 unit=°
